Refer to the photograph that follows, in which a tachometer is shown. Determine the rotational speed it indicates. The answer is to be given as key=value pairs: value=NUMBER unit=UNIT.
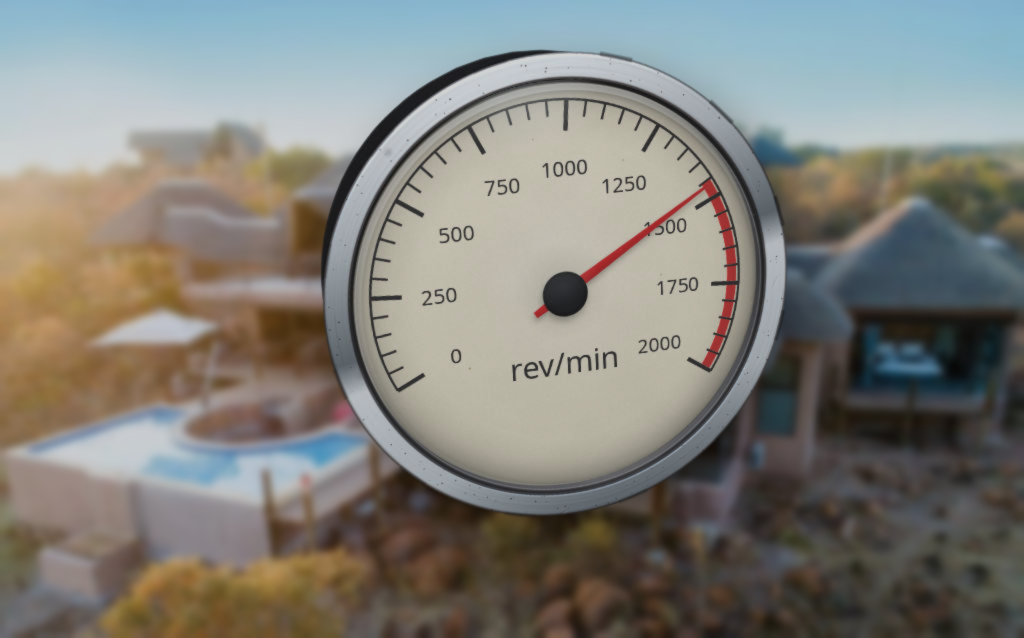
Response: value=1450 unit=rpm
